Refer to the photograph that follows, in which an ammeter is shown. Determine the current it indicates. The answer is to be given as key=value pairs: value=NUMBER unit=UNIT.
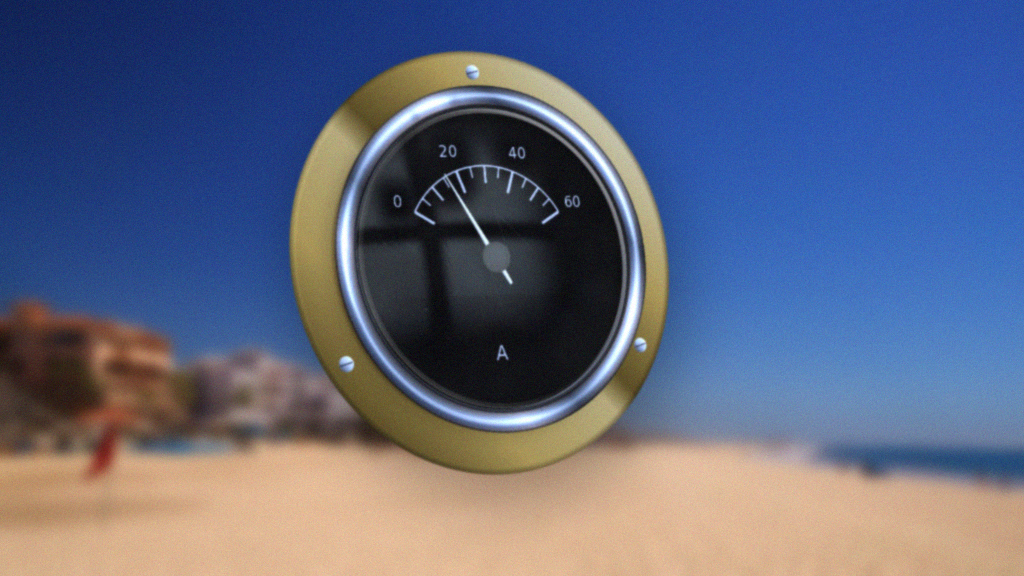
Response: value=15 unit=A
